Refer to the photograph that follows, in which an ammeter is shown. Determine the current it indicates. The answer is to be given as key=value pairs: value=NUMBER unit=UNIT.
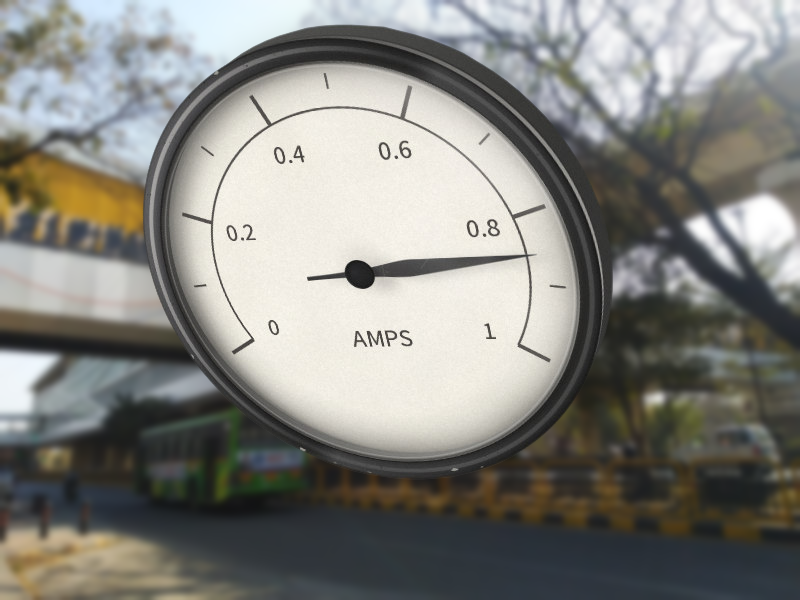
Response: value=0.85 unit=A
